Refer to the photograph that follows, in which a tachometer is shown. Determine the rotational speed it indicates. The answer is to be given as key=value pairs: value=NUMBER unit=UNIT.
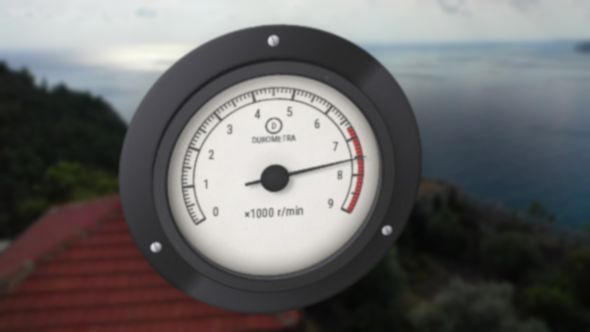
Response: value=7500 unit=rpm
